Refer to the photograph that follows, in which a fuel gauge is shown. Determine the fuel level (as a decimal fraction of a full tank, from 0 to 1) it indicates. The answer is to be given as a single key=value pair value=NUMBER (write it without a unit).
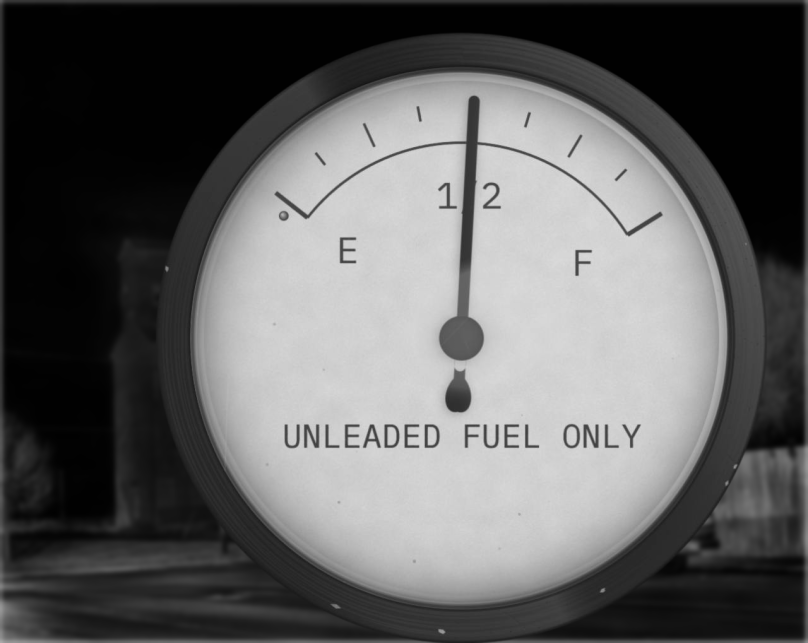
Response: value=0.5
